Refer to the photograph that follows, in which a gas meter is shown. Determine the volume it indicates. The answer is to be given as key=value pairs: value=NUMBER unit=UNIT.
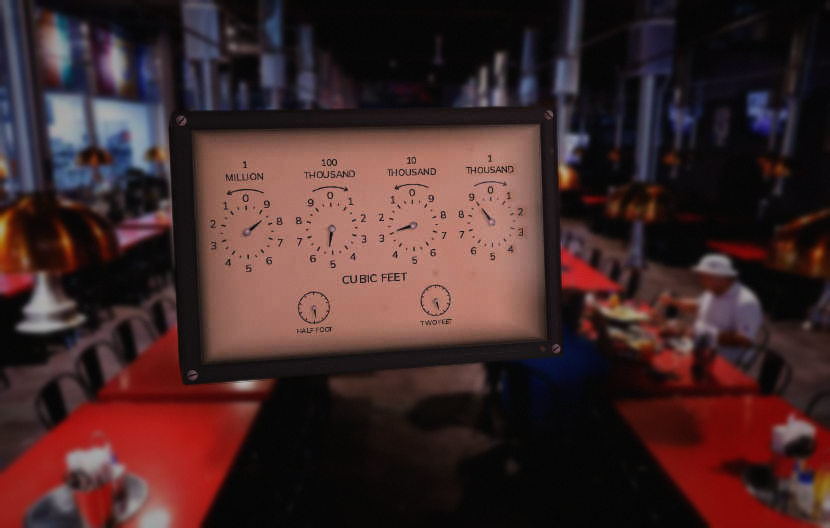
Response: value=852900 unit=ft³
